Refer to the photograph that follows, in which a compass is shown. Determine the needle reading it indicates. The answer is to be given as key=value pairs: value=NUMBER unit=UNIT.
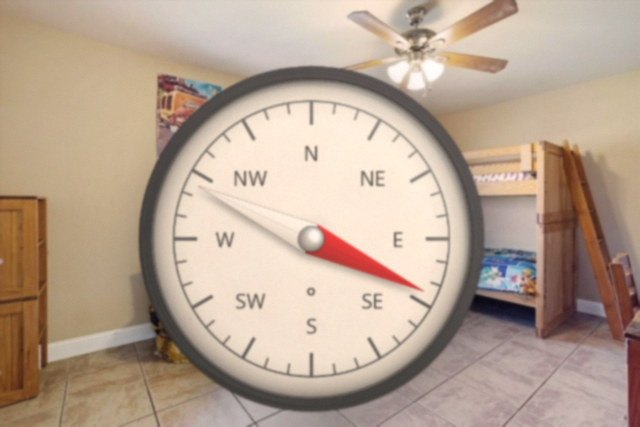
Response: value=115 unit=°
